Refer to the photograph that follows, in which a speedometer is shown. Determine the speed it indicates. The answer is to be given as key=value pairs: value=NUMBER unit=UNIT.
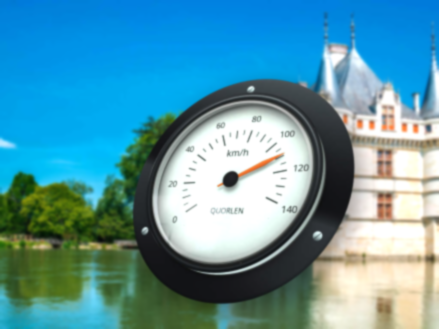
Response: value=110 unit=km/h
